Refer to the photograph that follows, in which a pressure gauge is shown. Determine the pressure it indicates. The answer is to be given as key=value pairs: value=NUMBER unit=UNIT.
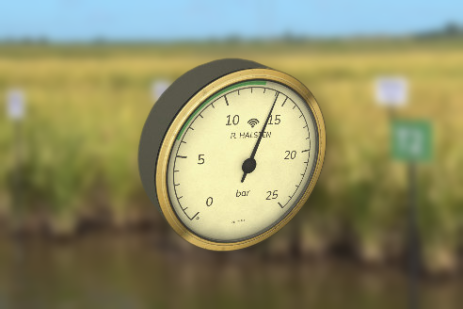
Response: value=14 unit=bar
